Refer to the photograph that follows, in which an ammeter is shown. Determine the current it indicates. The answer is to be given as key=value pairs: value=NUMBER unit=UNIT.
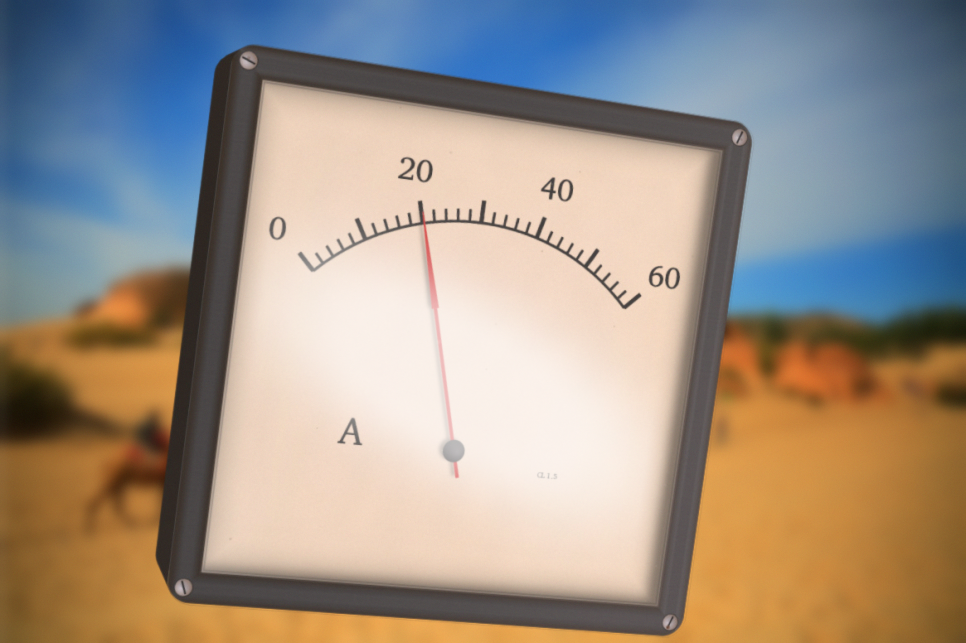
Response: value=20 unit=A
